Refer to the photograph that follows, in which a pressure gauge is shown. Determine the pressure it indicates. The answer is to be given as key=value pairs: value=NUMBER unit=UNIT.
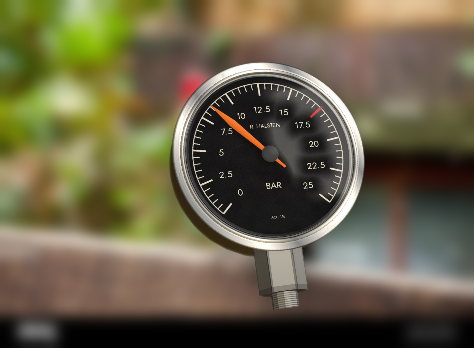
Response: value=8.5 unit=bar
